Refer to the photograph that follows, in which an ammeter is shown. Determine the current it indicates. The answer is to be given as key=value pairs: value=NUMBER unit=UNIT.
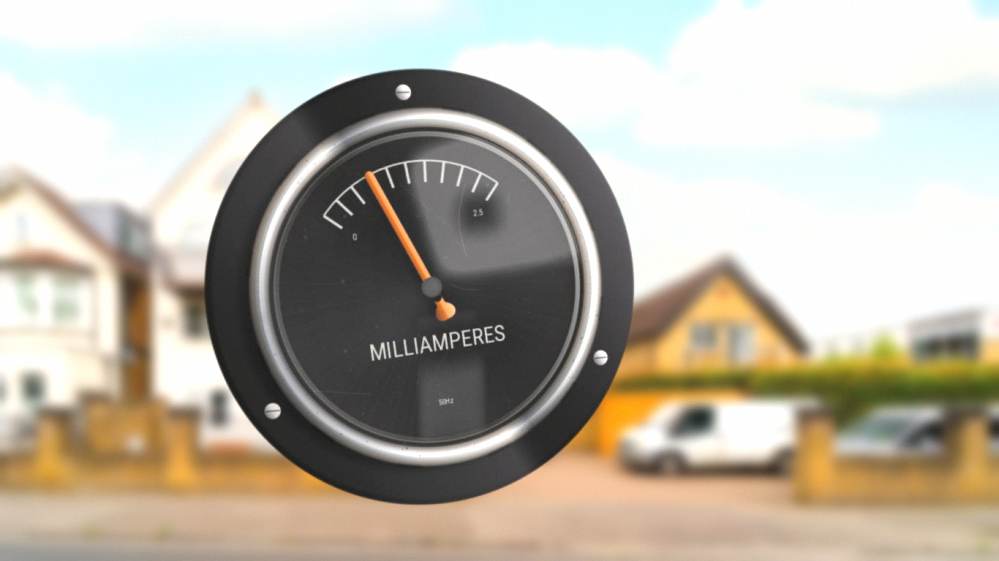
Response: value=0.75 unit=mA
